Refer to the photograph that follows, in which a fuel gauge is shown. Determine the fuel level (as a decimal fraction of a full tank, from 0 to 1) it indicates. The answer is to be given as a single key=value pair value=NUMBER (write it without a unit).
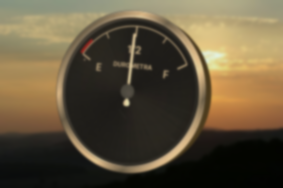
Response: value=0.5
